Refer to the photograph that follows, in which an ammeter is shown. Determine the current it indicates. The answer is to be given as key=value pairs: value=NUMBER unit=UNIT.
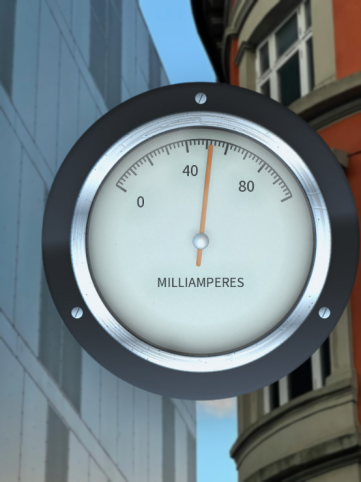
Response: value=52 unit=mA
